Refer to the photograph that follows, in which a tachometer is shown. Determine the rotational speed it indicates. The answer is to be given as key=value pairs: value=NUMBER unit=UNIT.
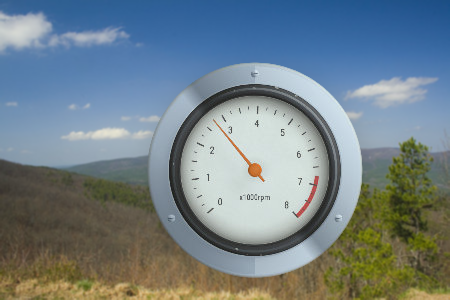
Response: value=2750 unit=rpm
